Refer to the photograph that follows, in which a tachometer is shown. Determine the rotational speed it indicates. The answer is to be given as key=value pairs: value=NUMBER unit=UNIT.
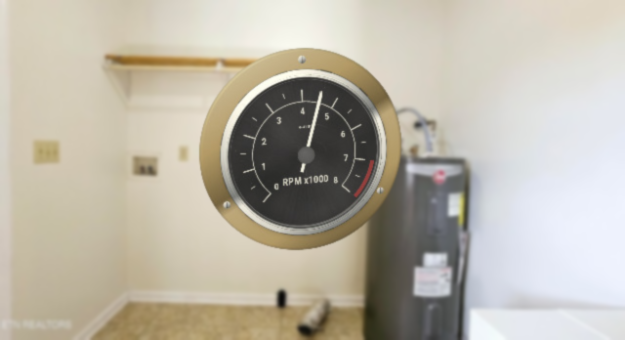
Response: value=4500 unit=rpm
